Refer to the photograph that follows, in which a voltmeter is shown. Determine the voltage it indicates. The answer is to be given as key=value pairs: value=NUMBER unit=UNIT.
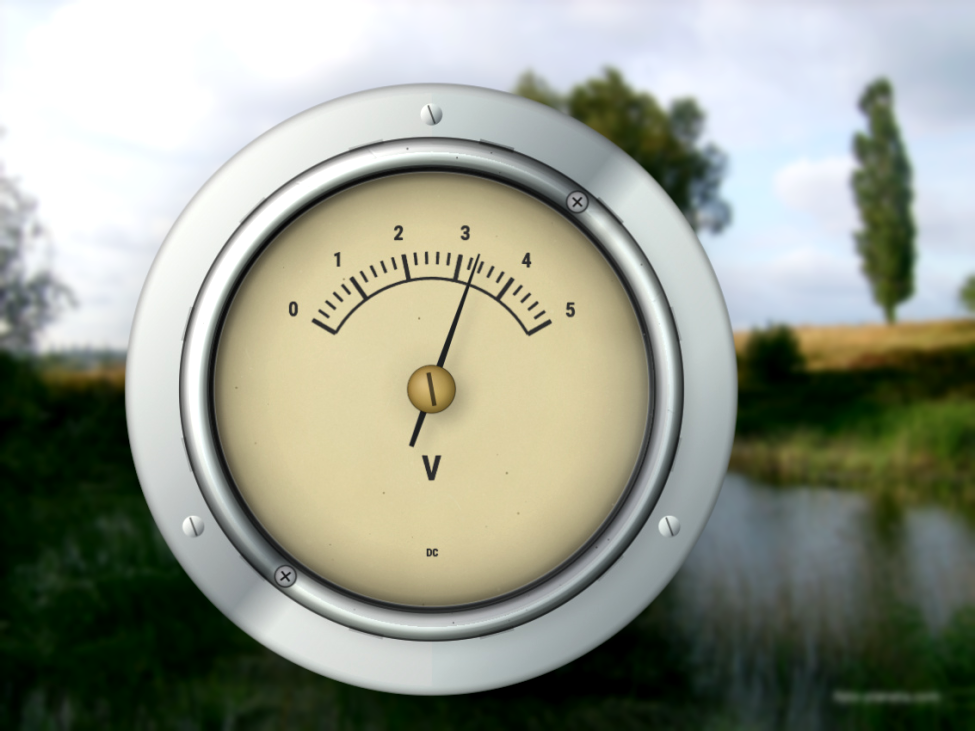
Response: value=3.3 unit=V
